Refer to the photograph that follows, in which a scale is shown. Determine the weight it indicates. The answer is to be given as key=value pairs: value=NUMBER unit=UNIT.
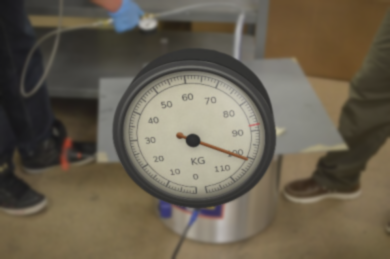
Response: value=100 unit=kg
